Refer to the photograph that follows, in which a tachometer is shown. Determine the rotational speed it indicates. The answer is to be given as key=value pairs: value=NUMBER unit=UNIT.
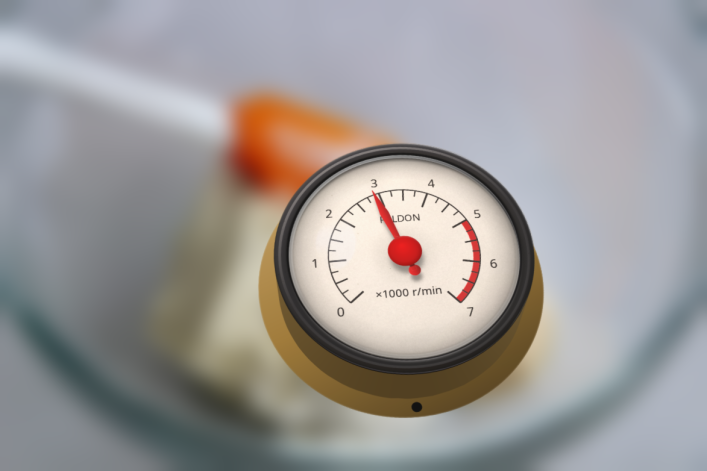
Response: value=2875 unit=rpm
